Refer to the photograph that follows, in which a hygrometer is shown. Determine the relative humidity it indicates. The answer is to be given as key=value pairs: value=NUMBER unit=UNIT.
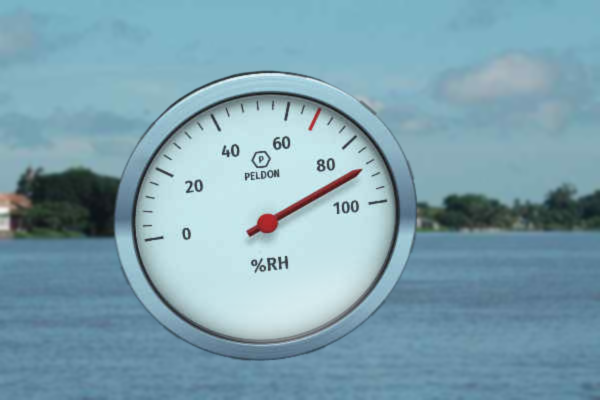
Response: value=88 unit=%
